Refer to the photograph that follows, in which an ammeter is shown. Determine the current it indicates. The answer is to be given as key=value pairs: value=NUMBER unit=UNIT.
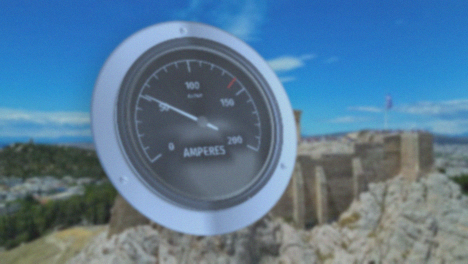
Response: value=50 unit=A
